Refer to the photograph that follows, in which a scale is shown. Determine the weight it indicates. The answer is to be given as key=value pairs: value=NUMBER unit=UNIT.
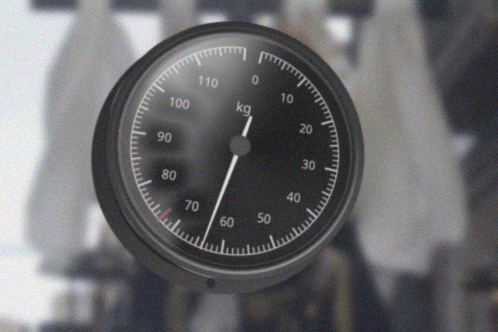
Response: value=64 unit=kg
